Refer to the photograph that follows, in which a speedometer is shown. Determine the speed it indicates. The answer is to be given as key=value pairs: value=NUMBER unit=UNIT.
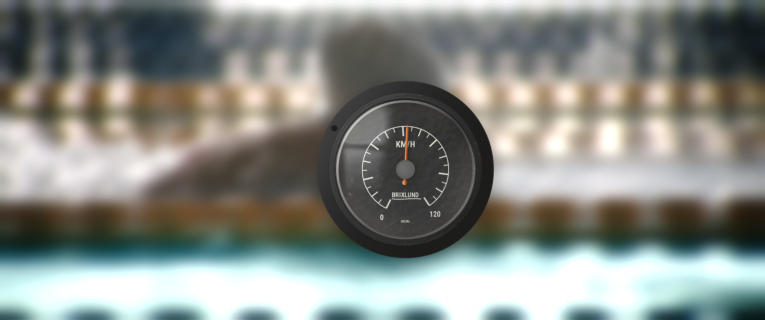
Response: value=62.5 unit=km/h
